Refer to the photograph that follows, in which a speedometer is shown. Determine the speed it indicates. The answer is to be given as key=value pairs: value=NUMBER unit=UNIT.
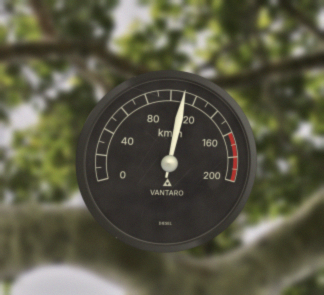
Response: value=110 unit=km/h
